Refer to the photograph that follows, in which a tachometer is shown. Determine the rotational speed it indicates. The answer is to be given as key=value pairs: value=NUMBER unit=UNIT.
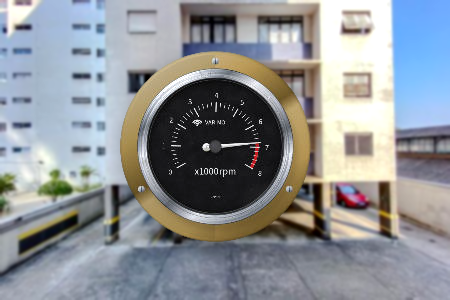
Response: value=6800 unit=rpm
